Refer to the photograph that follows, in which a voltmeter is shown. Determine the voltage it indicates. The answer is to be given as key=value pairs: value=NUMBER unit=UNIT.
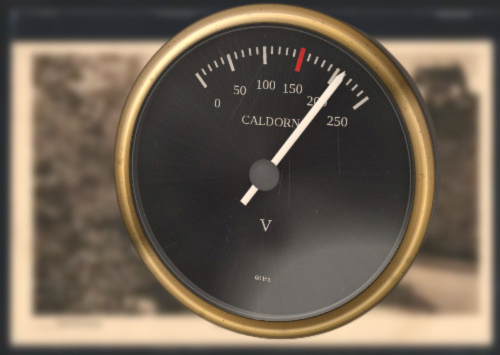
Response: value=210 unit=V
